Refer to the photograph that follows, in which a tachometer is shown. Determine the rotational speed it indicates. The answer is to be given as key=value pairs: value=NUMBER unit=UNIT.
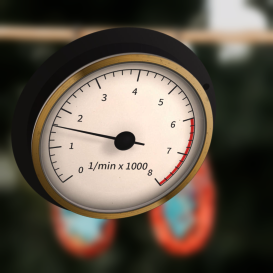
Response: value=1600 unit=rpm
